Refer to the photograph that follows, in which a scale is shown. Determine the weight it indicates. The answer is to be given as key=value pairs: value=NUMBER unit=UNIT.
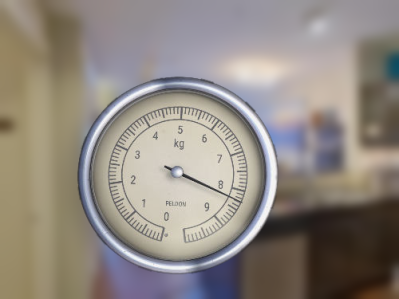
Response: value=8.3 unit=kg
